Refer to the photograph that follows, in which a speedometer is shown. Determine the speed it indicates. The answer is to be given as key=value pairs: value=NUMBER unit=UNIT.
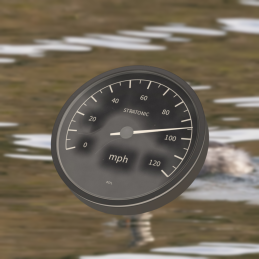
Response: value=95 unit=mph
